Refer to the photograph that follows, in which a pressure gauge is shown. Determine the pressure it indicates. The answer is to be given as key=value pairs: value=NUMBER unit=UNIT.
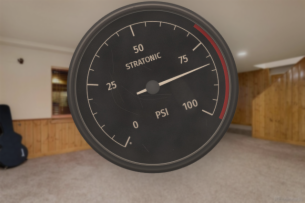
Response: value=82.5 unit=psi
